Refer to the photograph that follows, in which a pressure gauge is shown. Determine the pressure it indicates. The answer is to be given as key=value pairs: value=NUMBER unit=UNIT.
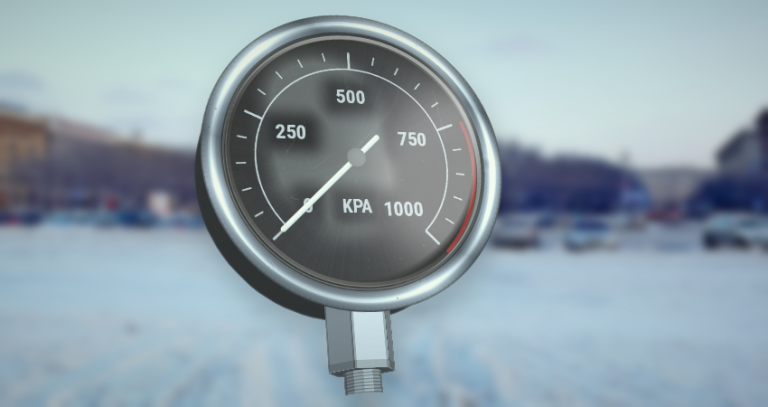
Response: value=0 unit=kPa
